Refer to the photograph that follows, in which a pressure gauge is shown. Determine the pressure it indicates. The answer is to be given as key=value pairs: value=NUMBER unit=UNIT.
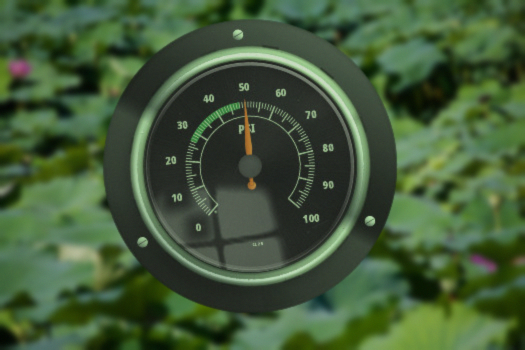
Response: value=50 unit=psi
